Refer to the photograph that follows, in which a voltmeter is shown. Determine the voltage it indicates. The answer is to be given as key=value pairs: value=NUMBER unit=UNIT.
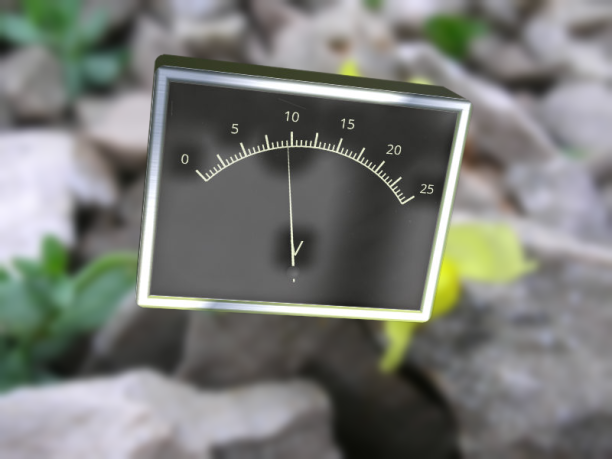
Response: value=9.5 unit=V
